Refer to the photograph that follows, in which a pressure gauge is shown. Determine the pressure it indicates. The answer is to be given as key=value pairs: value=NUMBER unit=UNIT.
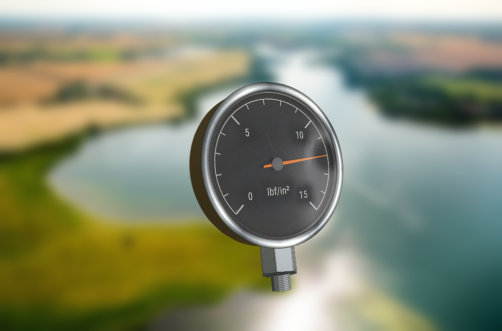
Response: value=12 unit=psi
